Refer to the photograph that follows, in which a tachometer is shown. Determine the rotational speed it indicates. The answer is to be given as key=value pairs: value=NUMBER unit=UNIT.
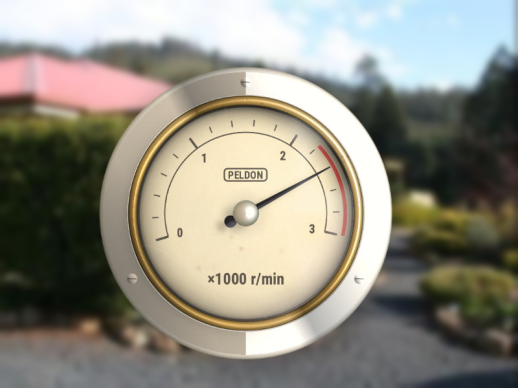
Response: value=2400 unit=rpm
